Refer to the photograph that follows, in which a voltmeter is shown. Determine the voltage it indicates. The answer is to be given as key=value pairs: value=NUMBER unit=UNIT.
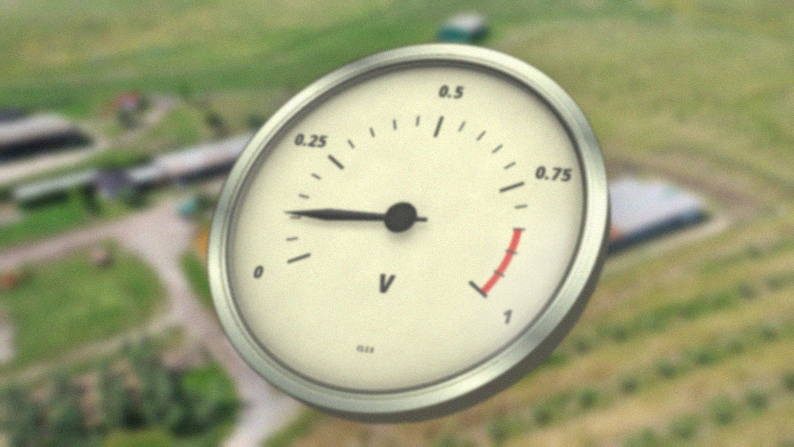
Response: value=0.1 unit=V
